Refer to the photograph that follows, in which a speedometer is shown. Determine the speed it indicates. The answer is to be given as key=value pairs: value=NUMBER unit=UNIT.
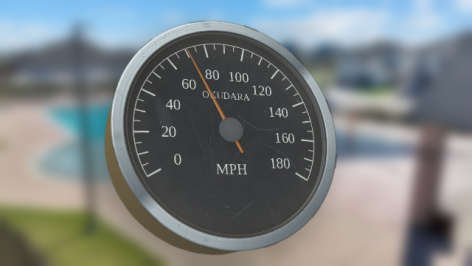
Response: value=70 unit=mph
